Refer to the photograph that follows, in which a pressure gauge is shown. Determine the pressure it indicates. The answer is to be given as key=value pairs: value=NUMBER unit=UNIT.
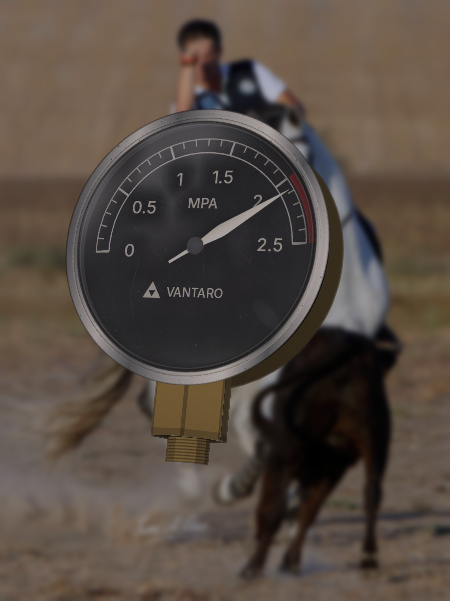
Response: value=2.1 unit=MPa
